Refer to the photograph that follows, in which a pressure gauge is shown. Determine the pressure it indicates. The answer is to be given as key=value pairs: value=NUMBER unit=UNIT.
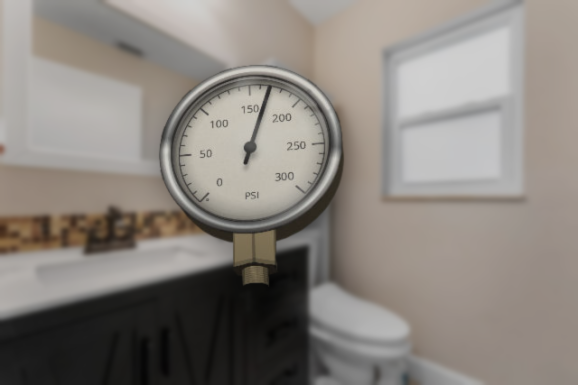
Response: value=170 unit=psi
